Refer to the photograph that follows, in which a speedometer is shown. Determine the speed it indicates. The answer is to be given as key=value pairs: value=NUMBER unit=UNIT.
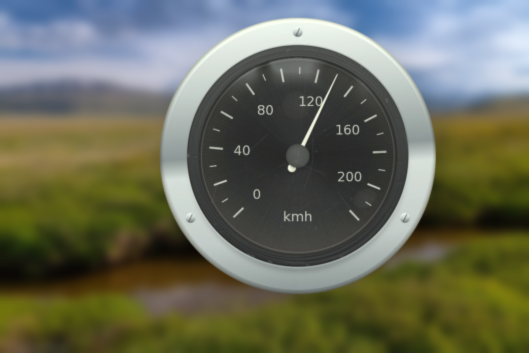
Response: value=130 unit=km/h
